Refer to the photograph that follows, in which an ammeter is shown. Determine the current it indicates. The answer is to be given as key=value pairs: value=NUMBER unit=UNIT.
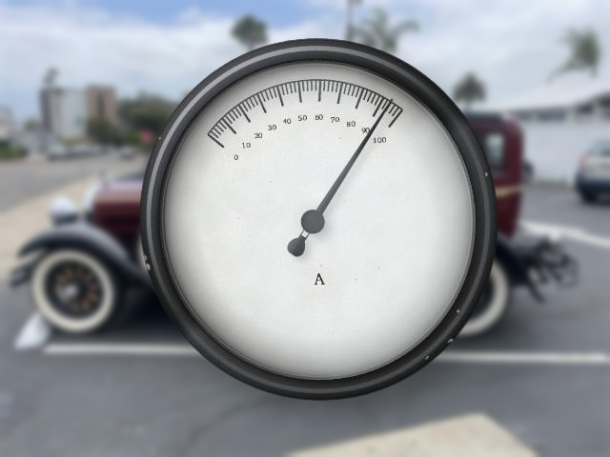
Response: value=94 unit=A
